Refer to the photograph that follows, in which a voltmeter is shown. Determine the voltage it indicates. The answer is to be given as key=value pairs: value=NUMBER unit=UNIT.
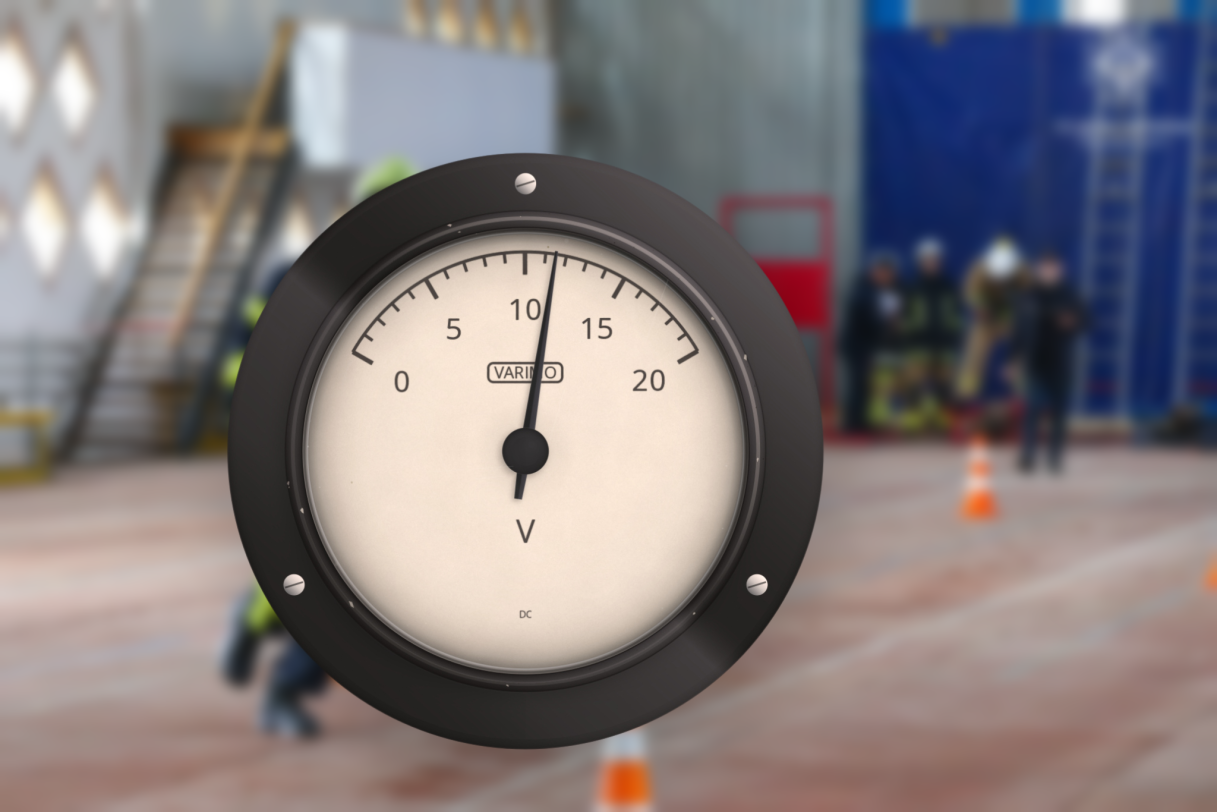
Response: value=11.5 unit=V
